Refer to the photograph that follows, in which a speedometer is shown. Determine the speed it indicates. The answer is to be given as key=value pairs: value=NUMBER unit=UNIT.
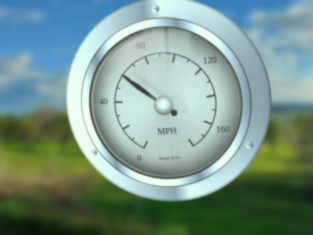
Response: value=60 unit=mph
